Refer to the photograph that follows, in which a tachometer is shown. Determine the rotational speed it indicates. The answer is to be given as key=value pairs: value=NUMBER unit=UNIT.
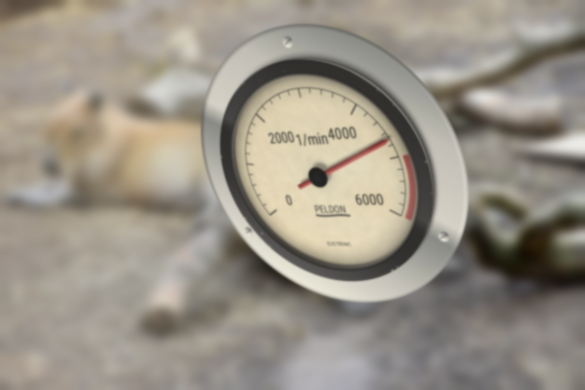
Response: value=4700 unit=rpm
